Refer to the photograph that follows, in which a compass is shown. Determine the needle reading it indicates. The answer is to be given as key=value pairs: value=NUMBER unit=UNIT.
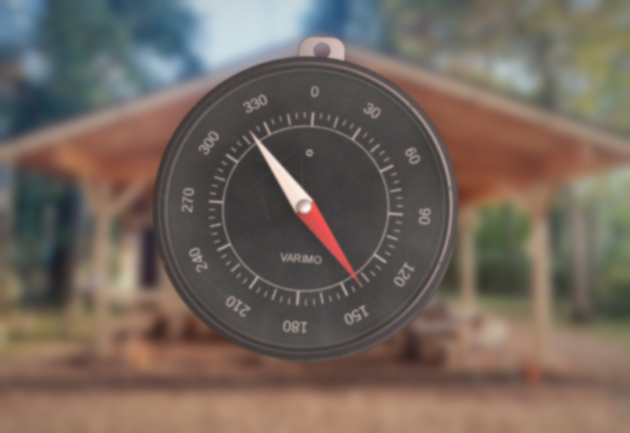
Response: value=140 unit=°
